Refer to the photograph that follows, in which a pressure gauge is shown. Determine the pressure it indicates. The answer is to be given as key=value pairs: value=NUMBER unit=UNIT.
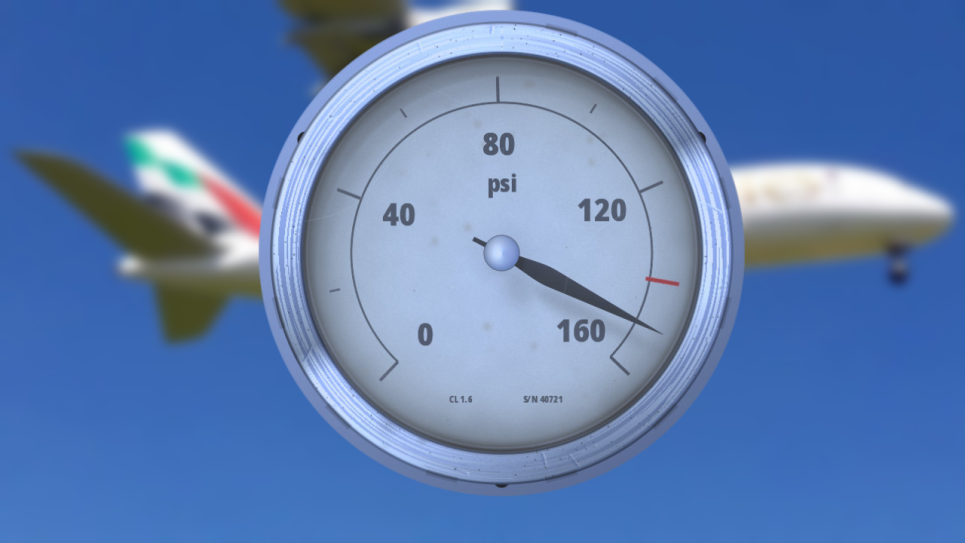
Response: value=150 unit=psi
